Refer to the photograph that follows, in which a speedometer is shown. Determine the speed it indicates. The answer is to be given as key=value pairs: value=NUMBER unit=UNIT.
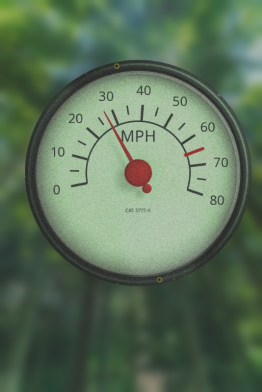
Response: value=27.5 unit=mph
